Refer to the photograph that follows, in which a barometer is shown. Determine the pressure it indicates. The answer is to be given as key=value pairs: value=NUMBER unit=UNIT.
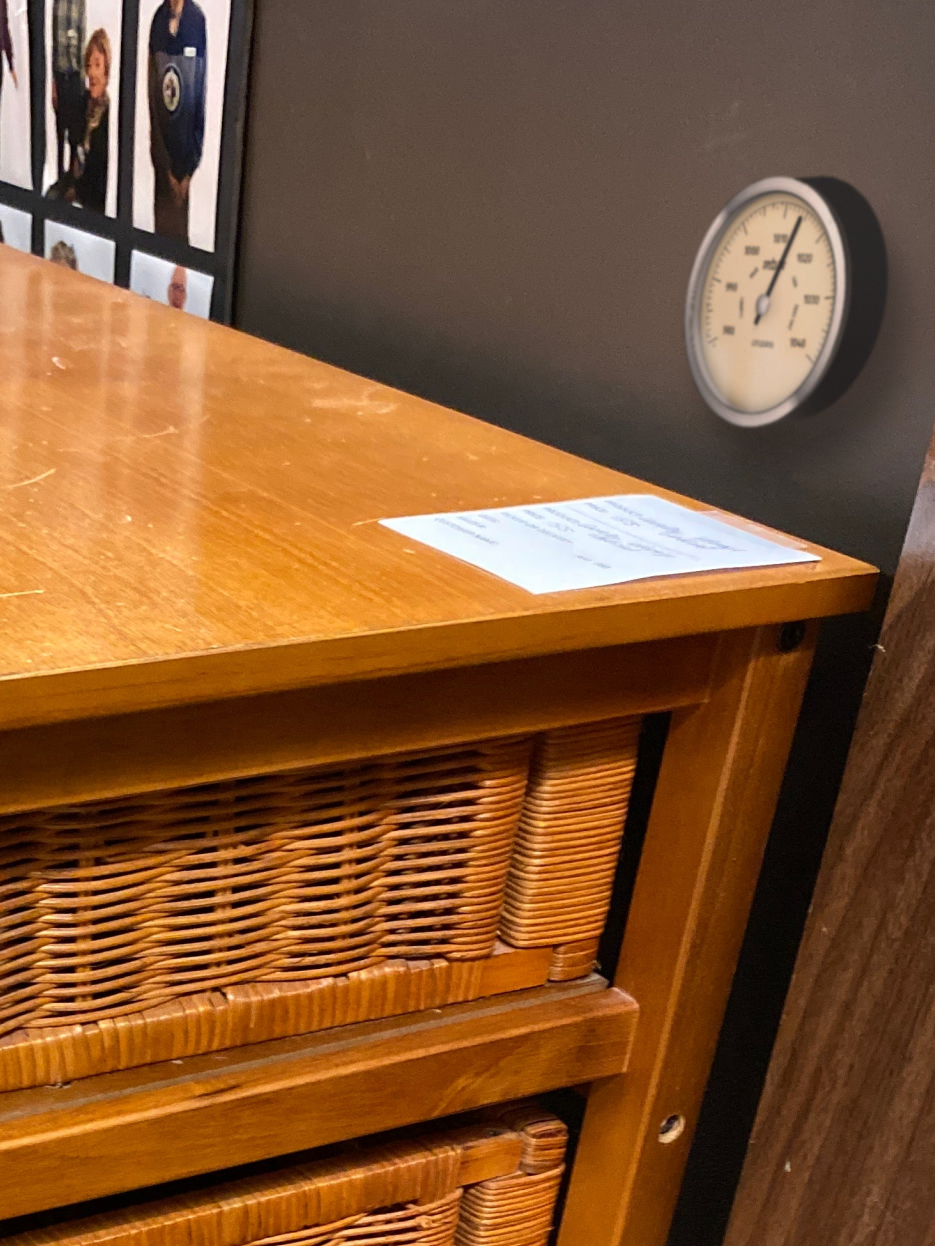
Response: value=1015 unit=mbar
